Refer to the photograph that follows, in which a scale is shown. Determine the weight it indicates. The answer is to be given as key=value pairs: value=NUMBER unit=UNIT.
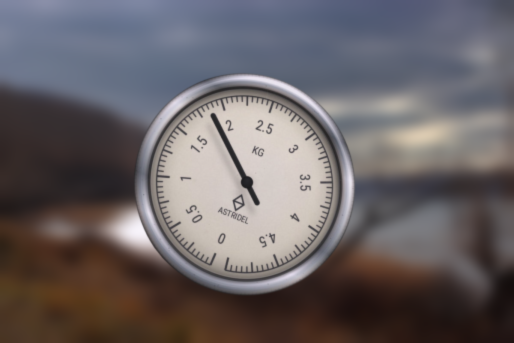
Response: value=1.85 unit=kg
